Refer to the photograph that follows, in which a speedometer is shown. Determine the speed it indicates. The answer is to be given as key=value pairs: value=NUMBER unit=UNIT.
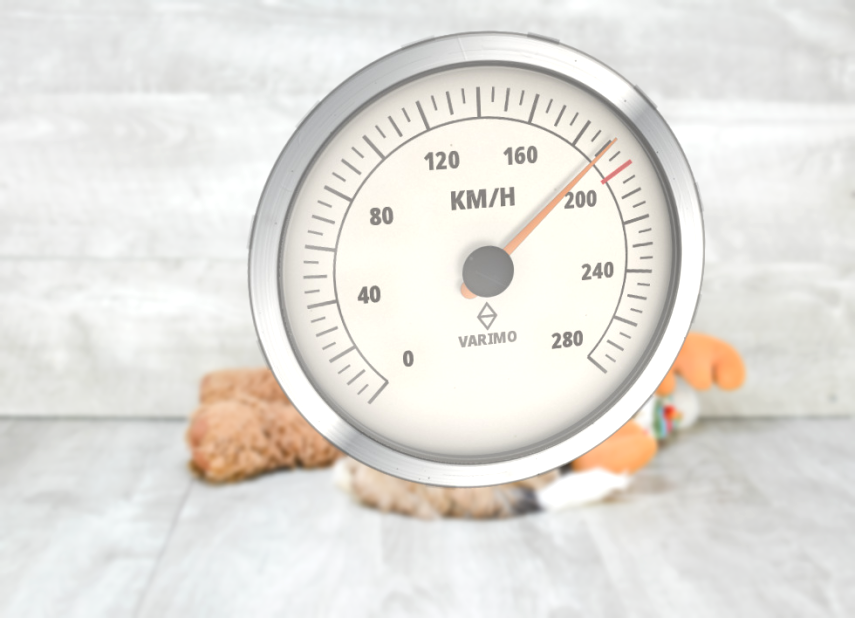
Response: value=190 unit=km/h
